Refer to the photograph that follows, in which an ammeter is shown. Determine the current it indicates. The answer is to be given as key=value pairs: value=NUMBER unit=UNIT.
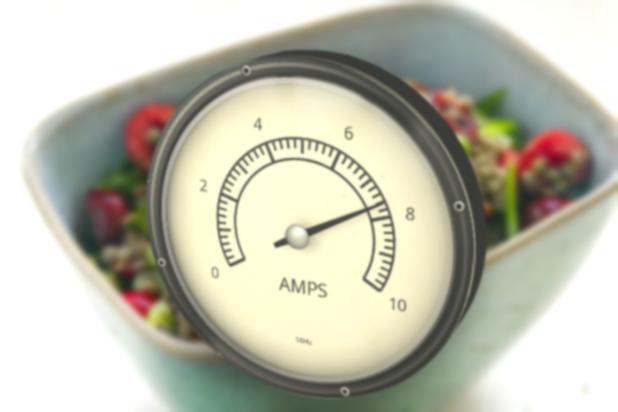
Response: value=7.6 unit=A
